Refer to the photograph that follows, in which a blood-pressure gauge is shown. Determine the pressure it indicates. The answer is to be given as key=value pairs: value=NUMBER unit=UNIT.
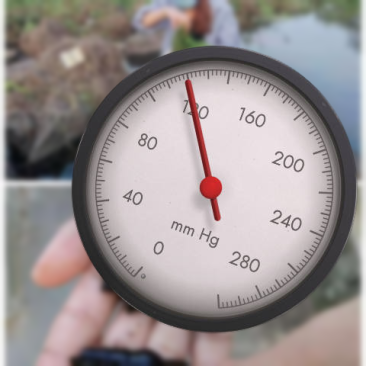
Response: value=120 unit=mmHg
